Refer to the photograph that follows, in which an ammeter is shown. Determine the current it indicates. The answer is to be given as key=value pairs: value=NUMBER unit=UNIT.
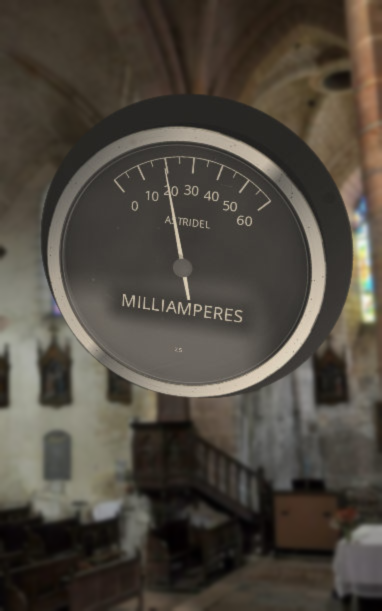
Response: value=20 unit=mA
